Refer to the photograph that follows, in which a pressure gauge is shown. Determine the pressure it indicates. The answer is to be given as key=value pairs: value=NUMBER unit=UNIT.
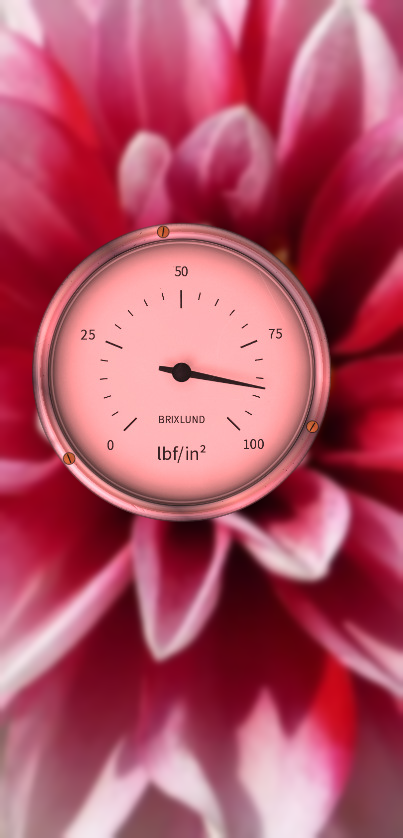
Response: value=87.5 unit=psi
